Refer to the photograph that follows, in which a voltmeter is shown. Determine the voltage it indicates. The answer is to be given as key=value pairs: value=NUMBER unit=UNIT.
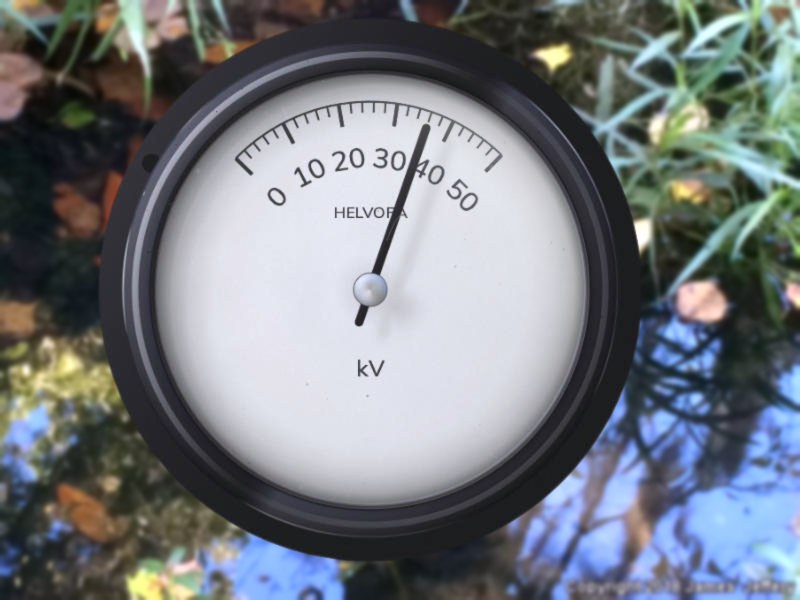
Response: value=36 unit=kV
